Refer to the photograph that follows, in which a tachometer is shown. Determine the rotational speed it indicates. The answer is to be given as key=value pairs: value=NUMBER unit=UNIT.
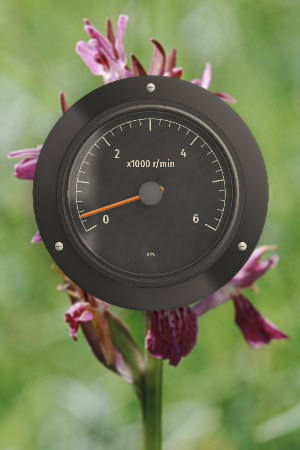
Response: value=300 unit=rpm
